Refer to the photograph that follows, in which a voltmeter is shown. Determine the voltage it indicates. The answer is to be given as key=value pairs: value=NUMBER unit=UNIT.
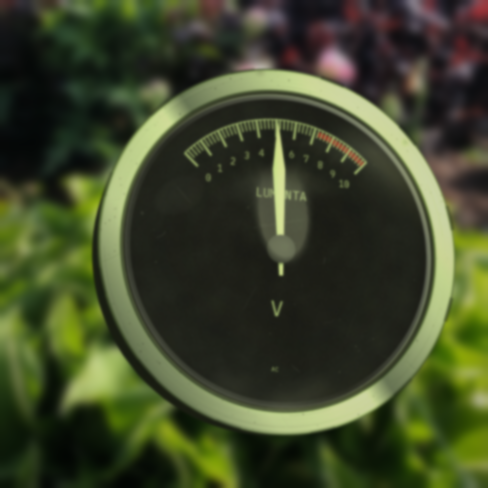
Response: value=5 unit=V
